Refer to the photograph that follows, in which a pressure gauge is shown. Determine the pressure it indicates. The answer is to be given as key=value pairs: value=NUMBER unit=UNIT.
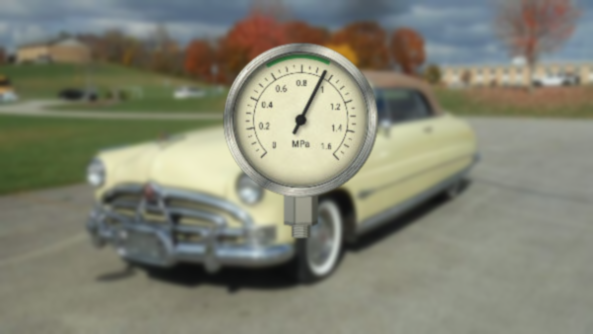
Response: value=0.95 unit=MPa
